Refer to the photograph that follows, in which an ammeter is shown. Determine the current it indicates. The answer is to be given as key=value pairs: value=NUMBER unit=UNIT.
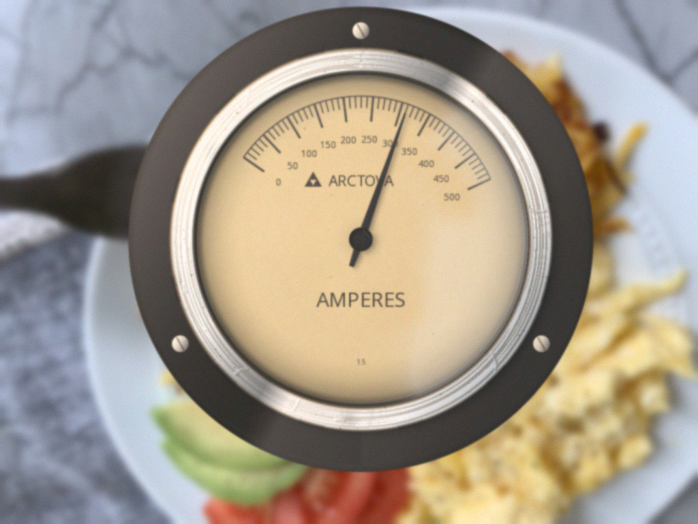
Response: value=310 unit=A
